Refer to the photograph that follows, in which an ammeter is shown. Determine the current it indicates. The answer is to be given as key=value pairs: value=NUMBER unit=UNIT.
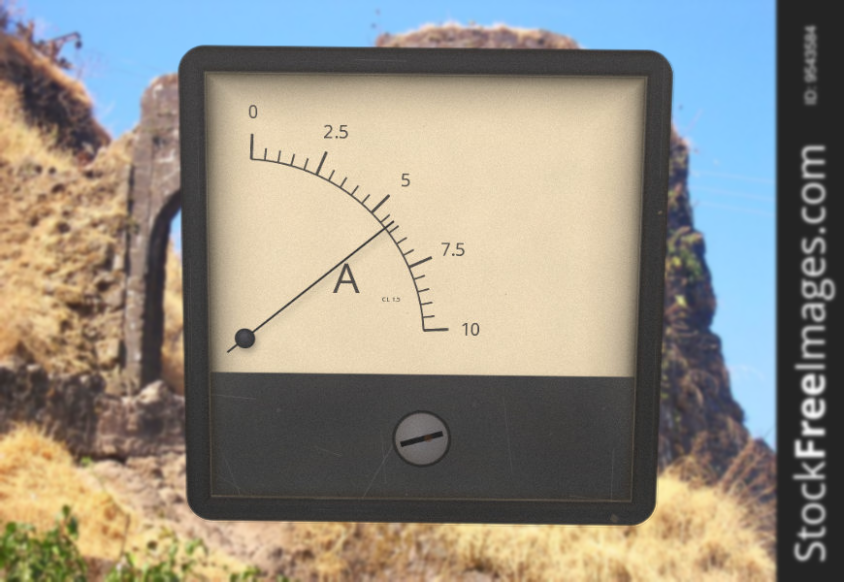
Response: value=5.75 unit=A
